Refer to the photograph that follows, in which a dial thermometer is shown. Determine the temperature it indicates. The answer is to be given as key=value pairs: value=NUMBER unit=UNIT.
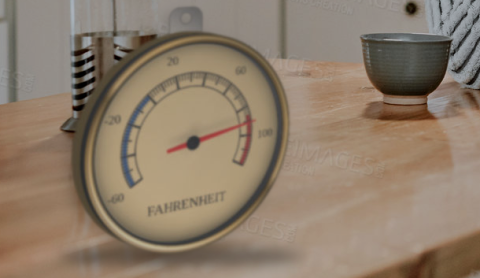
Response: value=90 unit=°F
